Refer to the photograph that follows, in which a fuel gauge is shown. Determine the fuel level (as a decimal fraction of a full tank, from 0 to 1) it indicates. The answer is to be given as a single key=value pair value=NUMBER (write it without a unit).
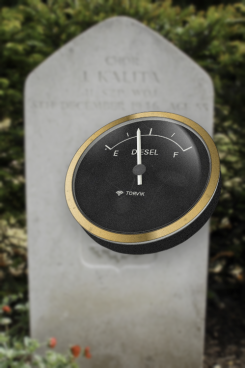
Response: value=0.375
